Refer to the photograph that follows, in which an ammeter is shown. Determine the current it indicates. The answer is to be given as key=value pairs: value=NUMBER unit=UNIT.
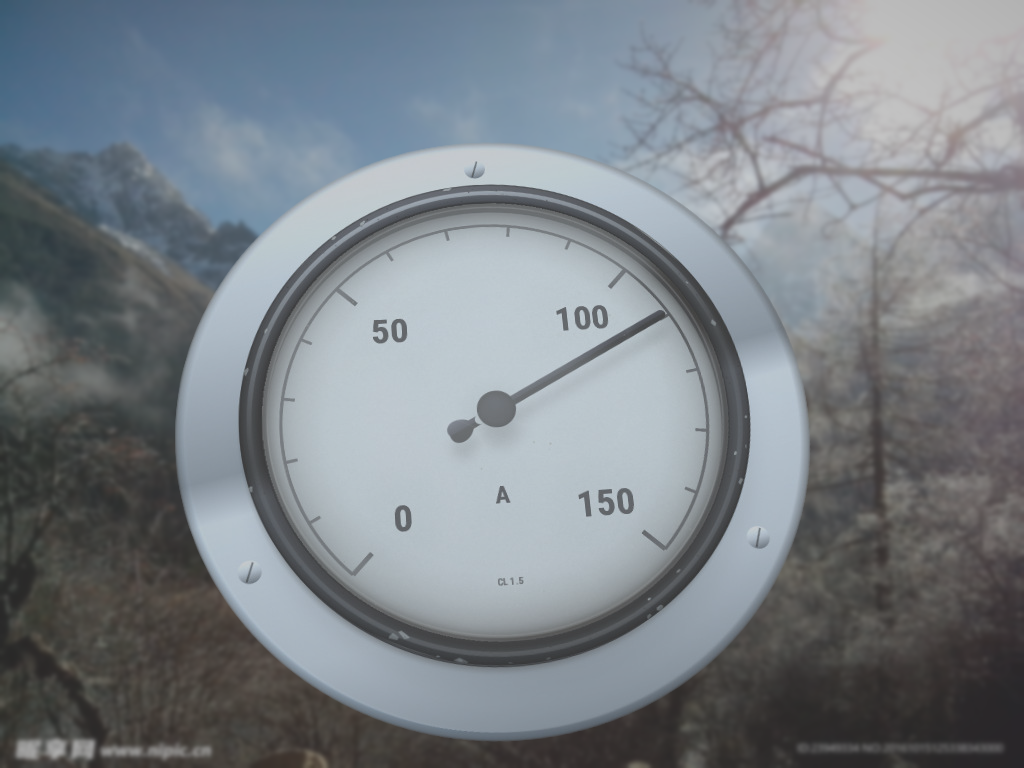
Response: value=110 unit=A
